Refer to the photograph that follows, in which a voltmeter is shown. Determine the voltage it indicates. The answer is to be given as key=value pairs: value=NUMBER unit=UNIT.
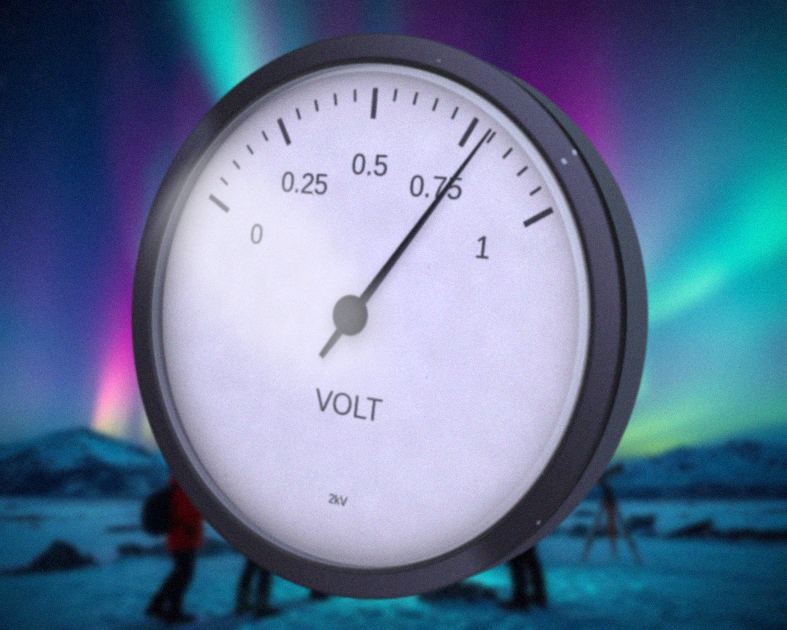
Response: value=0.8 unit=V
